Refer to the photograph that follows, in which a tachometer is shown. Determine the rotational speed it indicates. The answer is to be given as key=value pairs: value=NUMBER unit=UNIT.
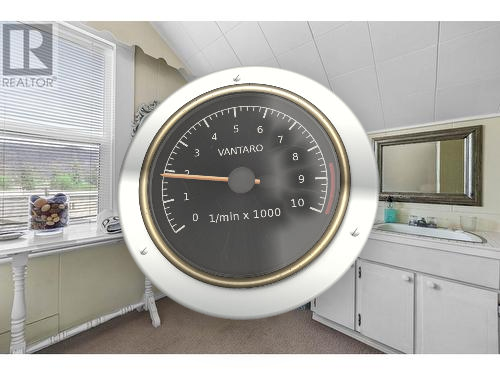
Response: value=1800 unit=rpm
